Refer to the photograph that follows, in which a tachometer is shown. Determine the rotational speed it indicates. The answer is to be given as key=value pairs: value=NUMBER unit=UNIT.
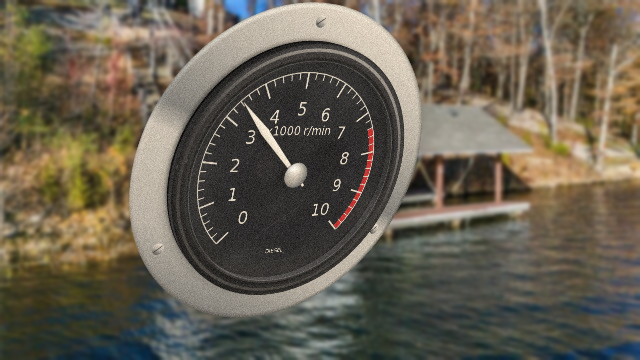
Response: value=3400 unit=rpm
